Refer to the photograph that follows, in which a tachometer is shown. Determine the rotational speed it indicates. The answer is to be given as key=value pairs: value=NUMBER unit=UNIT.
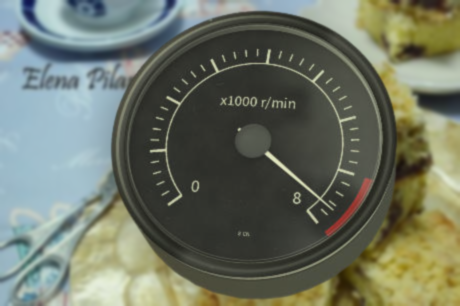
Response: value=7700 unit=rpm
